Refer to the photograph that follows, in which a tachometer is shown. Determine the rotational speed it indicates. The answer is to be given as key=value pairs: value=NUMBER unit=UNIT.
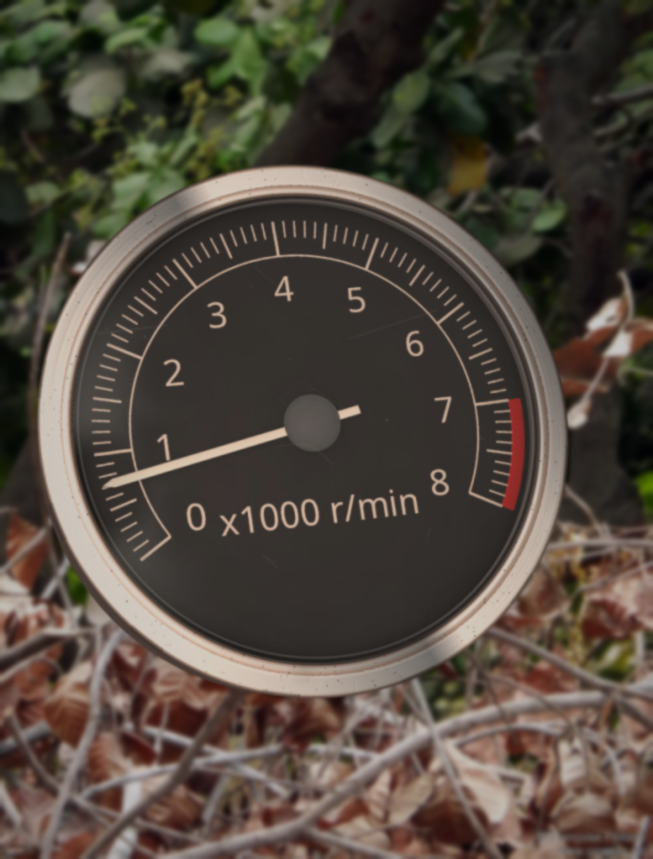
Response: value=700 unit=rpm
